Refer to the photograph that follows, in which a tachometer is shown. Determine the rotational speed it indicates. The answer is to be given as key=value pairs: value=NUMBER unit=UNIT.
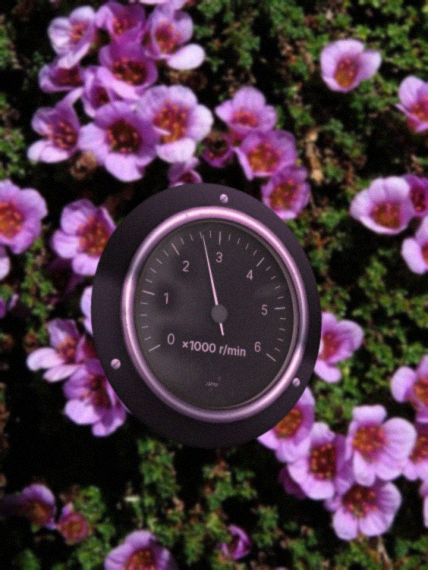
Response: value=2600 unit=rpm
